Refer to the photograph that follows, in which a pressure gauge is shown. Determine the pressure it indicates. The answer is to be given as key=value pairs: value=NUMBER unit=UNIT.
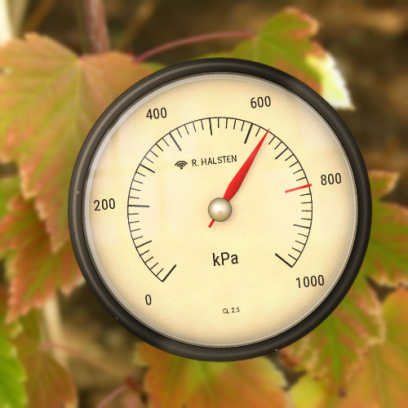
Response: value=640 unit=kPa
